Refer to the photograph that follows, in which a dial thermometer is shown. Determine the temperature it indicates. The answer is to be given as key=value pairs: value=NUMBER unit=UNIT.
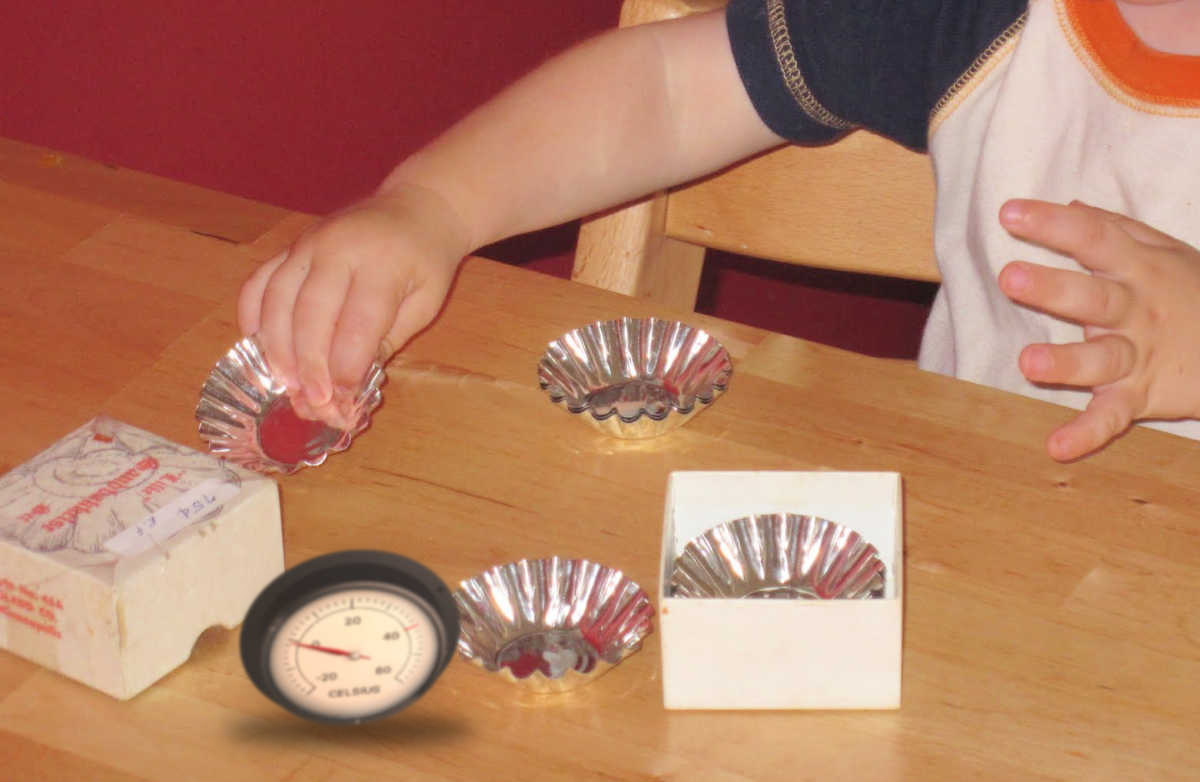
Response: value=0 unit=°C
